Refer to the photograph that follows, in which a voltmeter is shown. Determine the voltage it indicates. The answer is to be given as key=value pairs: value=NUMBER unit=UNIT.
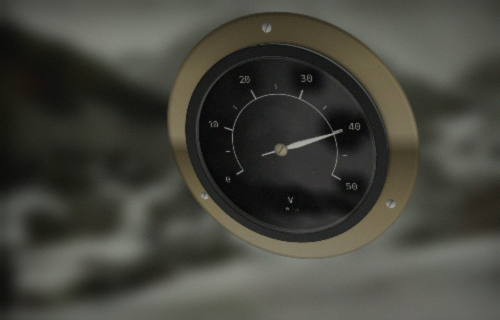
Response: value=40 unit=V
